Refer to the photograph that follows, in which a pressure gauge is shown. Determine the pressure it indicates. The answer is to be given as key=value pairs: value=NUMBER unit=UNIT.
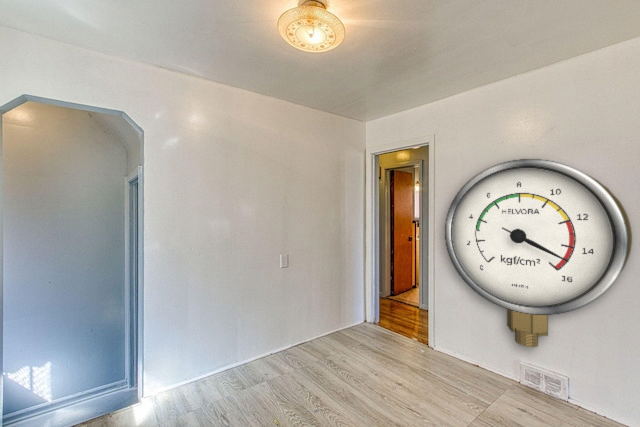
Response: value=15 unit=kg/cm²
